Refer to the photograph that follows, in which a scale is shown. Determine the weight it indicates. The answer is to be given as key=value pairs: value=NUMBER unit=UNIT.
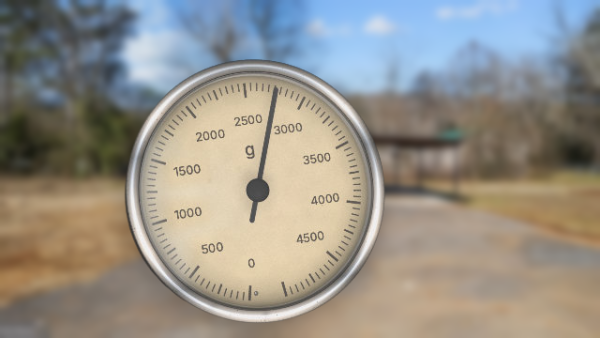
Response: value=2750 unit=g
